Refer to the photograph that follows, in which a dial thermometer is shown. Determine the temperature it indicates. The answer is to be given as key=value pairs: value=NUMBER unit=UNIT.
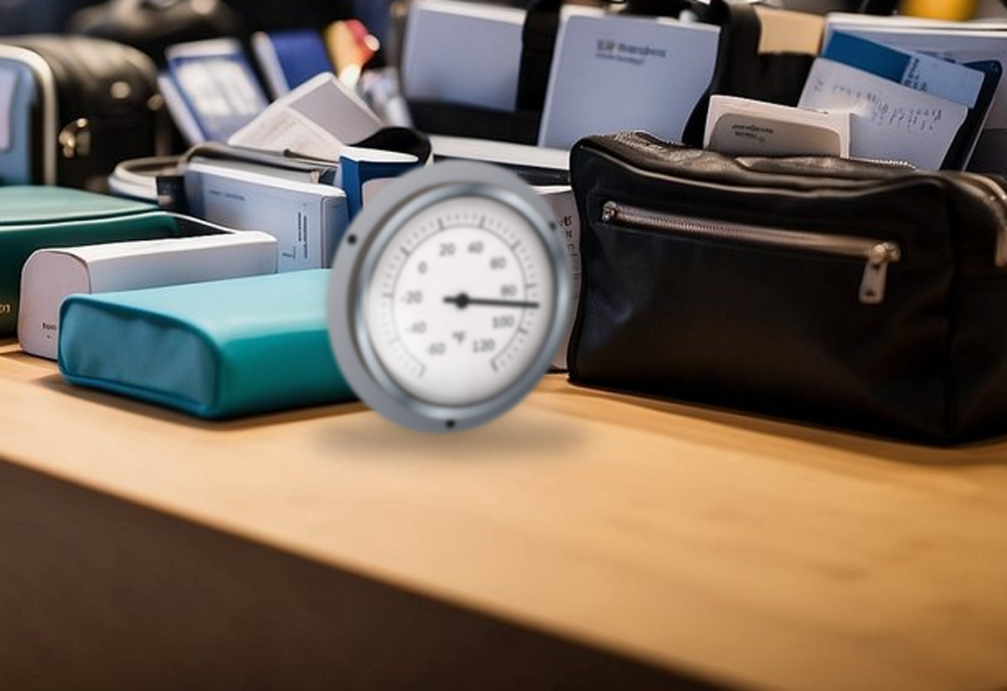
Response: value=88 unit=°F
